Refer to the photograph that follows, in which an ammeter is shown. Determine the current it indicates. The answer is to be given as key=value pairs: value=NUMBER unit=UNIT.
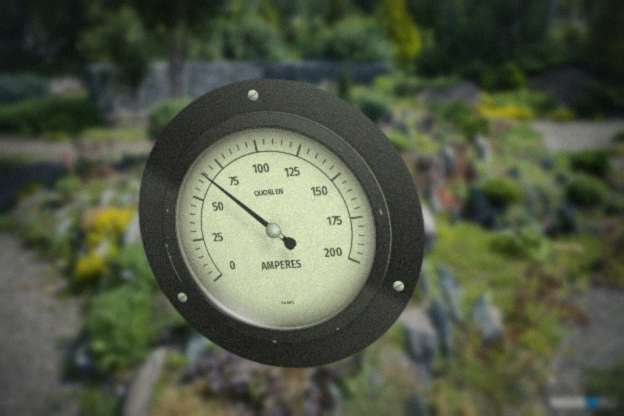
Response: value=65 unit=A
